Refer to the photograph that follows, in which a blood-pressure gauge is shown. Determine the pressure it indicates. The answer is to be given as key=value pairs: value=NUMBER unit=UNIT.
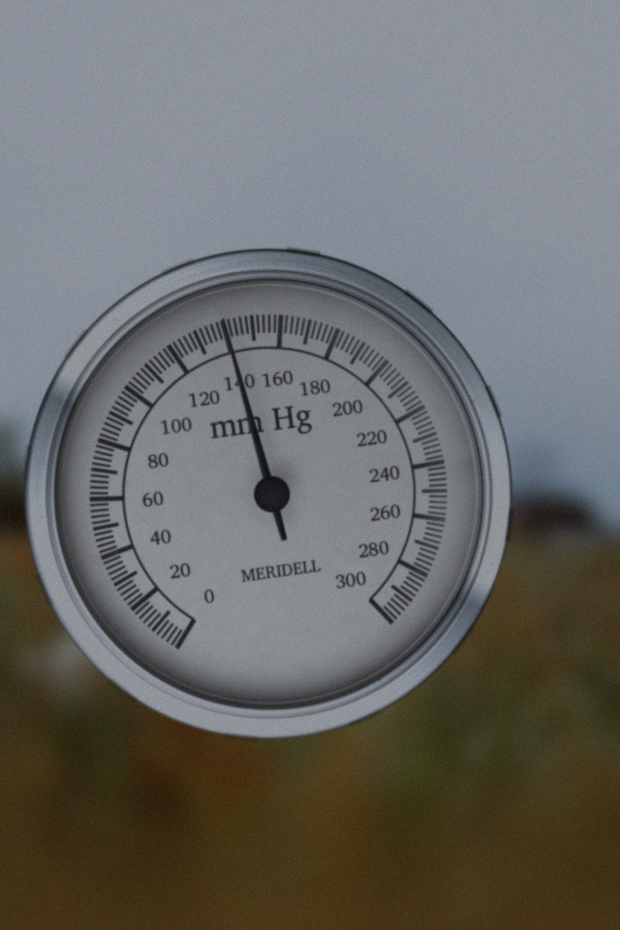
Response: value=140 unit=mmHg
